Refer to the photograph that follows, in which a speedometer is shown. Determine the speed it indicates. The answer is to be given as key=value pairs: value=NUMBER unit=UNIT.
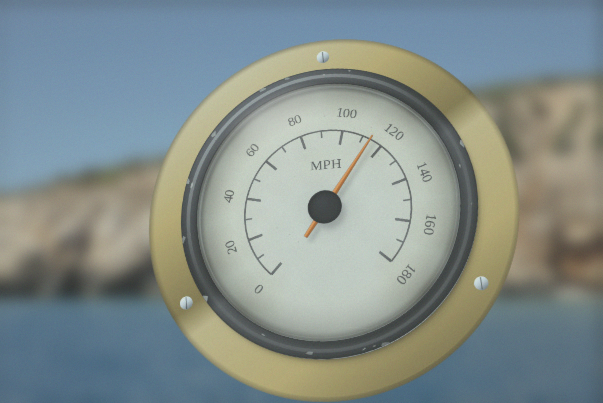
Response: value=115 unit=mph
